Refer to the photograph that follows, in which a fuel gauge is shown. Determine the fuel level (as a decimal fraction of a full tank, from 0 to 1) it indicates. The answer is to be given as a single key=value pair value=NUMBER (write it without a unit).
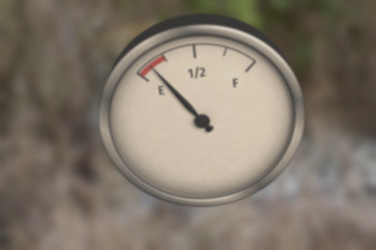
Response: value=0.125
